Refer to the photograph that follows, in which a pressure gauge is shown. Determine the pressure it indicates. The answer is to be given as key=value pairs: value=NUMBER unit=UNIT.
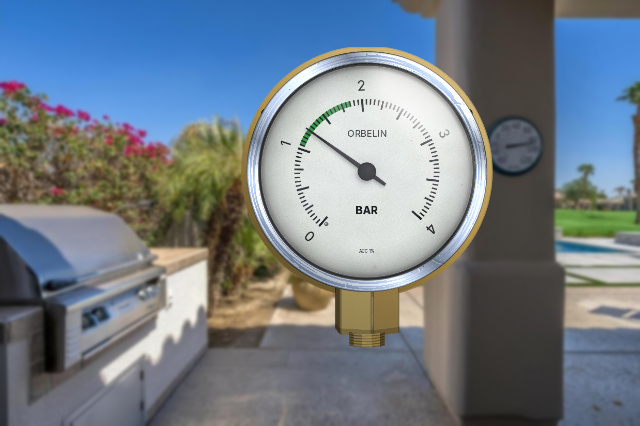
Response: value=1.25 unit=bar
